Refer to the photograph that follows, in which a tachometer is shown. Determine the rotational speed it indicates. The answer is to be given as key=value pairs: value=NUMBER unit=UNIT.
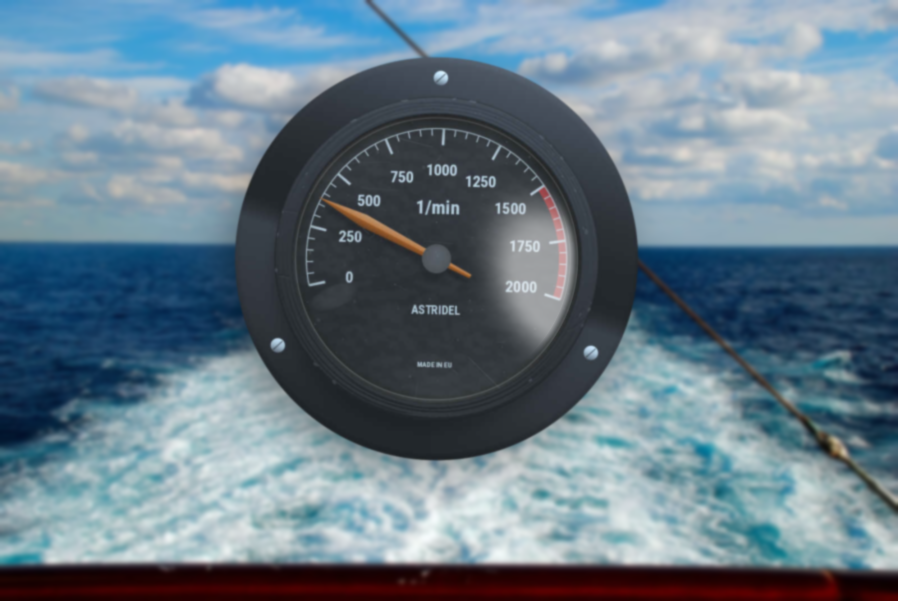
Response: value=375 unit=rpm
